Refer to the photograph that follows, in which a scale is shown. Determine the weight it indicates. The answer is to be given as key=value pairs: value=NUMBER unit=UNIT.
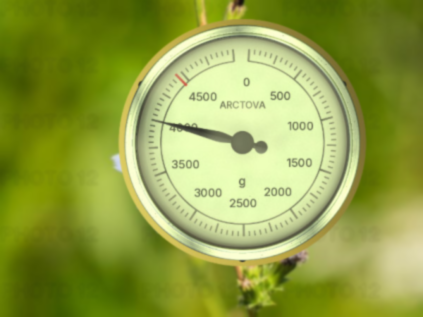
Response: value=4000 unit=g
